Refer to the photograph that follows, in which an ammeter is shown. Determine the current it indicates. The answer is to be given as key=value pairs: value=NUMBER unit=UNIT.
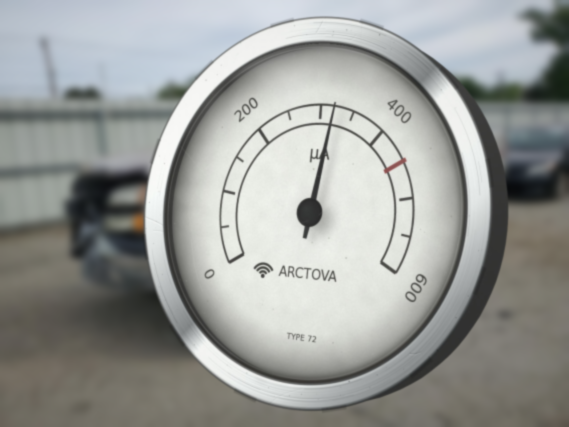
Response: value=325 unit=µA
